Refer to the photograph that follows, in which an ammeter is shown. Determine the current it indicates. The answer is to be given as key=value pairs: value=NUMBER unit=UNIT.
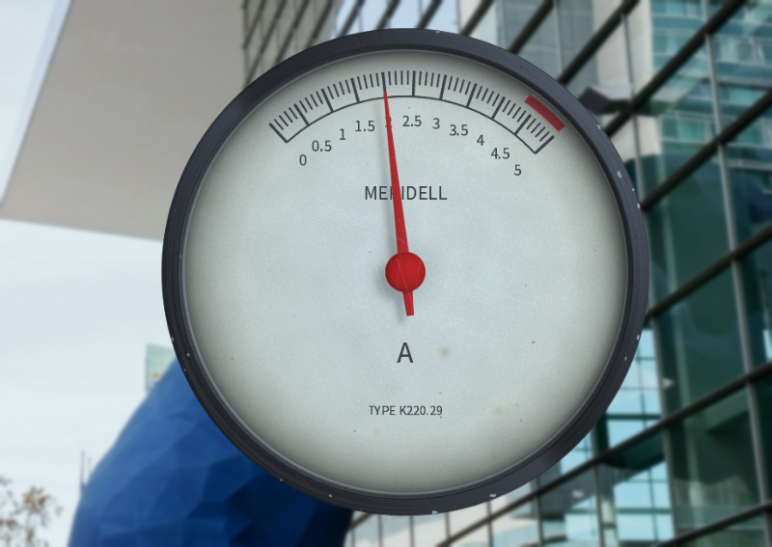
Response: value=2 unit=A
